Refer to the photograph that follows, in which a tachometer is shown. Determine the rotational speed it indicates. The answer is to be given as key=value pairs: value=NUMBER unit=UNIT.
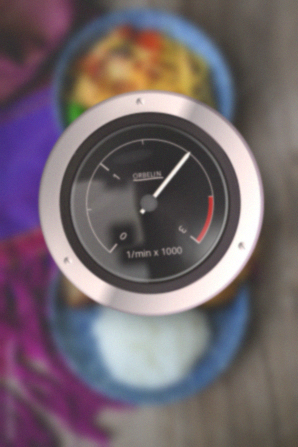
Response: value=2000 unit=rpm
